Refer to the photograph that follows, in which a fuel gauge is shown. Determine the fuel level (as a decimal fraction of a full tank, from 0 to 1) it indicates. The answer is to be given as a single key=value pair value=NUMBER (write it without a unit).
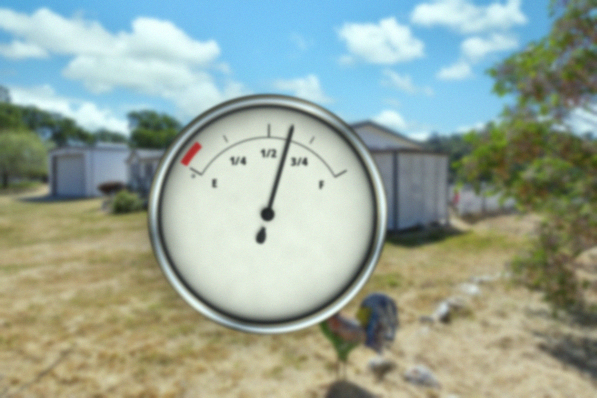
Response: value=0.625
